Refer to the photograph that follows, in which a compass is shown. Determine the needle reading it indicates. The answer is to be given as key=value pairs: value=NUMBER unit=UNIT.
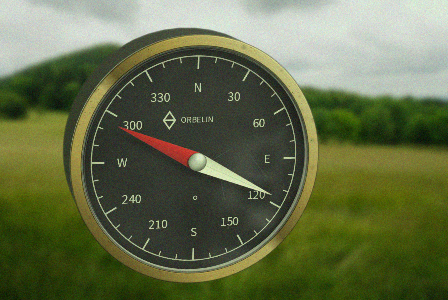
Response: value=295 unit=°
